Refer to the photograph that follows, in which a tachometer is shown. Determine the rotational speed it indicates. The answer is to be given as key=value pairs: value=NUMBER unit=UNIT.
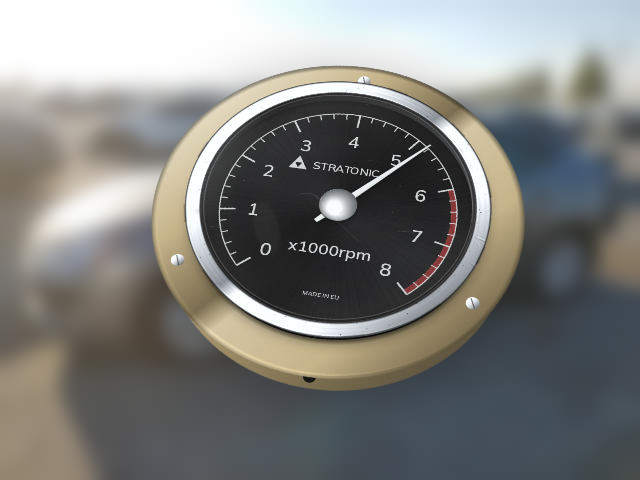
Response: value=5200 unit=rpm
